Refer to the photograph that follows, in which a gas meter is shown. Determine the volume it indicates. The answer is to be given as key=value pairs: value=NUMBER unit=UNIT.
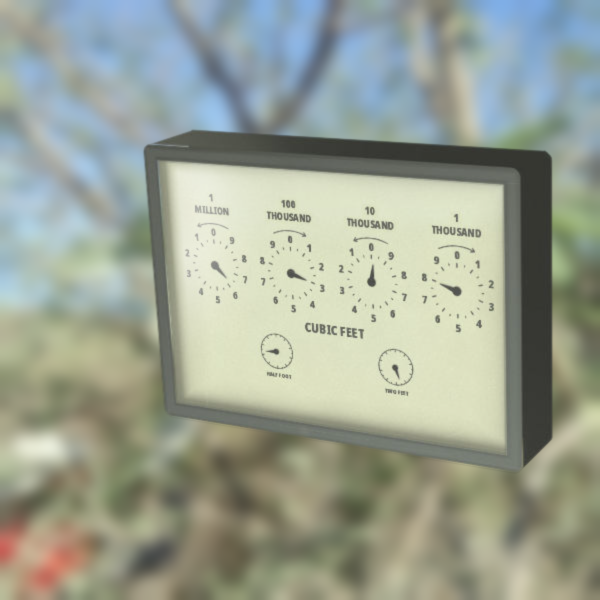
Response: value=629800 unit=ft³
